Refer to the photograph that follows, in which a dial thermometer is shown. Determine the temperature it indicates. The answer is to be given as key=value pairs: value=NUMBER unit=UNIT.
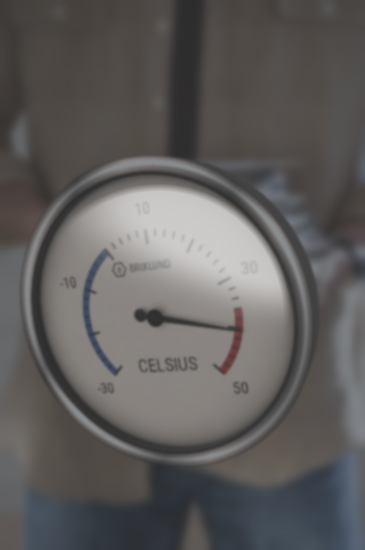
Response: value=40 unit=°C
